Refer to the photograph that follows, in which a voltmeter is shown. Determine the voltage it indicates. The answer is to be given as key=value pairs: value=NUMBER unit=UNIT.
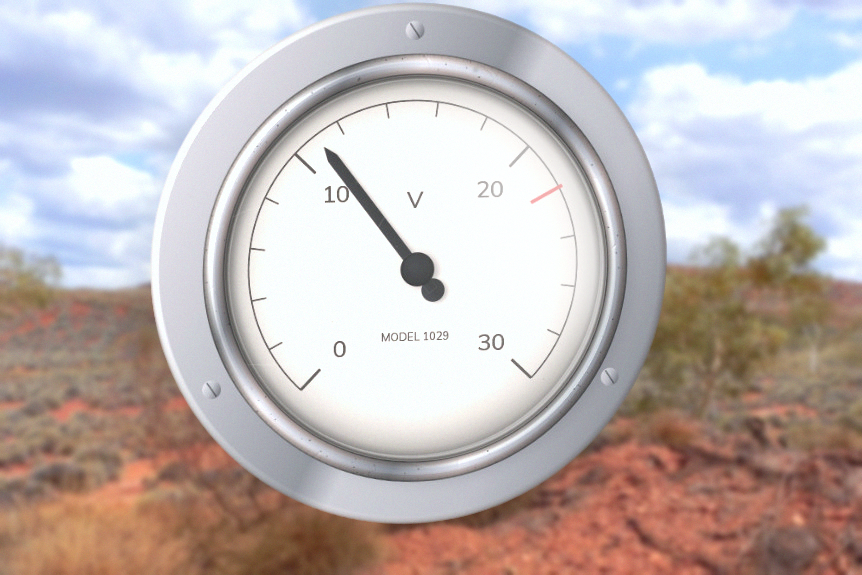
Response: value=11 unit=V
